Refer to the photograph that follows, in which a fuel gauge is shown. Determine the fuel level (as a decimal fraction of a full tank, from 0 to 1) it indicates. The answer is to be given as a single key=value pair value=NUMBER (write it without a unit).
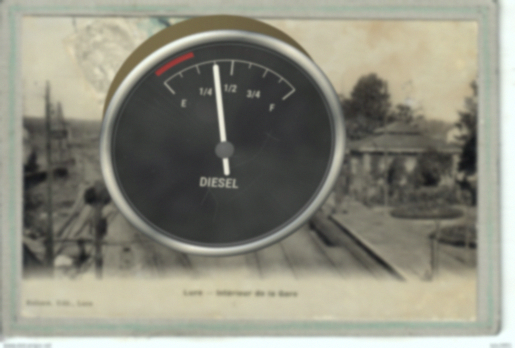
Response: value=0.375
